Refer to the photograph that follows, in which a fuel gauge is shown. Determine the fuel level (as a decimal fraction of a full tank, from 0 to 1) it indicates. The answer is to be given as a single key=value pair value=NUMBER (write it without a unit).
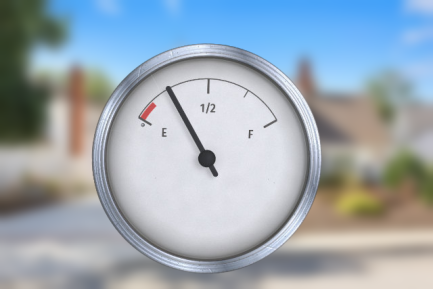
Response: value=0.25
